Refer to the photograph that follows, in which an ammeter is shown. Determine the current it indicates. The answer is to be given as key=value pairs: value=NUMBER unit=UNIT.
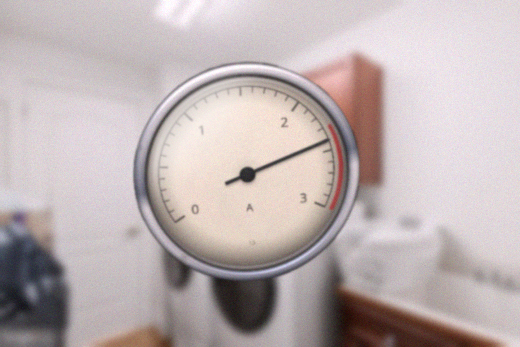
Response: value=2.4 unit=A
